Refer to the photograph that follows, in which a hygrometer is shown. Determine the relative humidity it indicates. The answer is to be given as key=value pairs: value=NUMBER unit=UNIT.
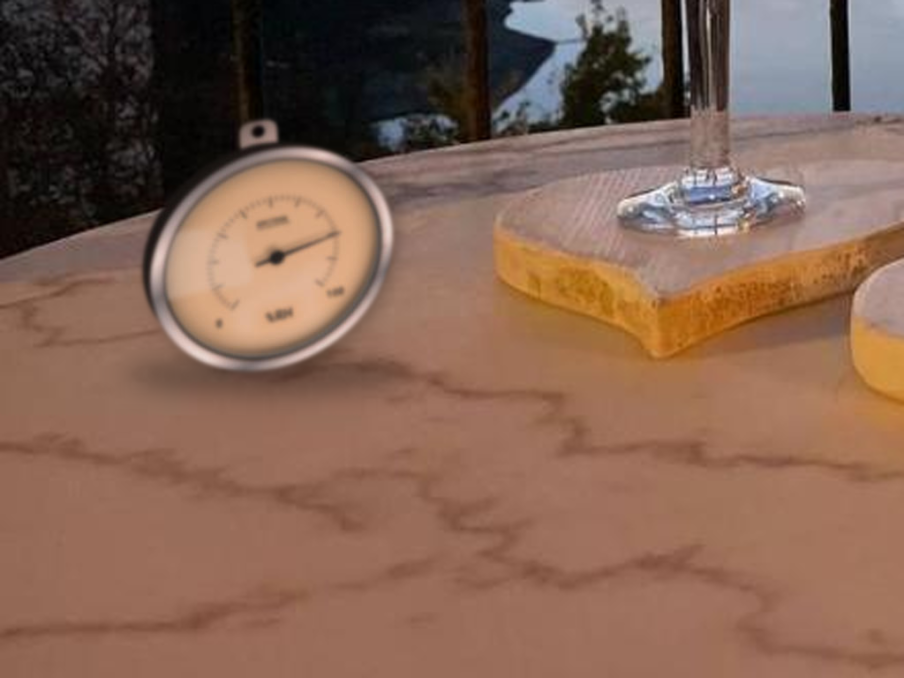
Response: value=80 unit=%
